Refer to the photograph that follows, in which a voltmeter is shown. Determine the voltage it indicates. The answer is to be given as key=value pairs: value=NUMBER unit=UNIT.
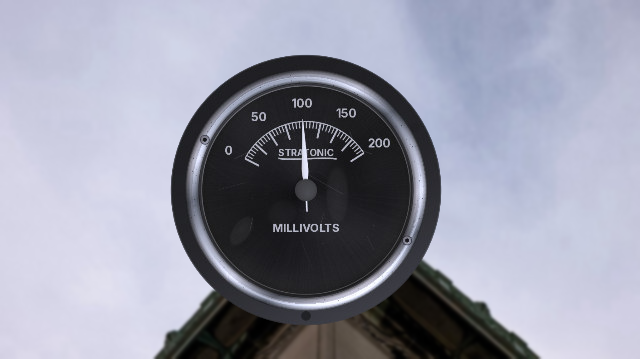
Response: value=100 unit=mV
